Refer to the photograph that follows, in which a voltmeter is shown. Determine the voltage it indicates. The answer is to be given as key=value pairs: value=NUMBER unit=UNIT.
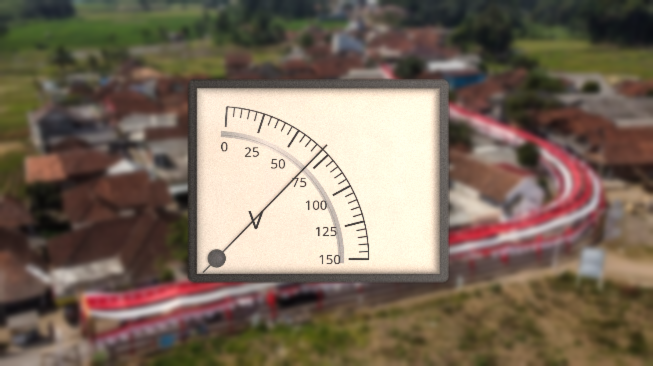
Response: value=70 unit=V
